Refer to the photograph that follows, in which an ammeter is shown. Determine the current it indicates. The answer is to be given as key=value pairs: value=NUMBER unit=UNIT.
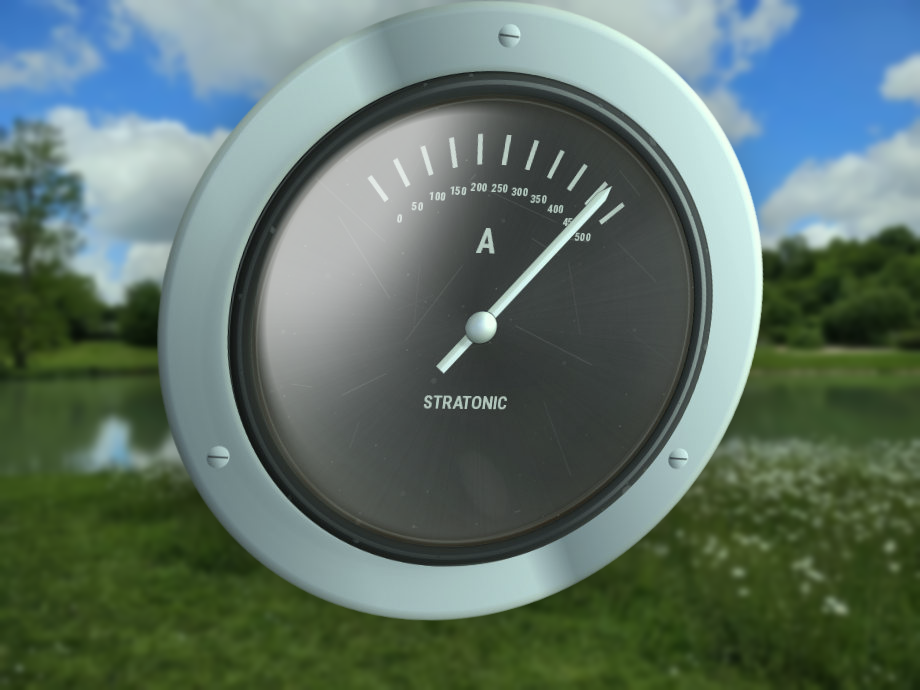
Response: value=450 unit=A
